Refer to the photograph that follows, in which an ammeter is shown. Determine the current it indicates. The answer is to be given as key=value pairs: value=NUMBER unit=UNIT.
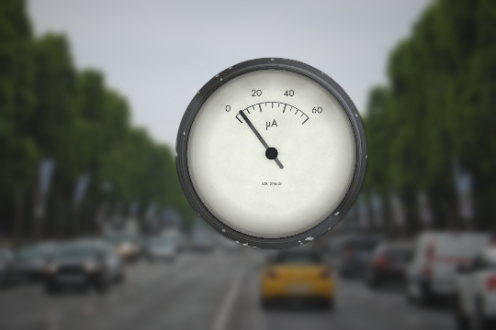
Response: value=5 unit=µA
